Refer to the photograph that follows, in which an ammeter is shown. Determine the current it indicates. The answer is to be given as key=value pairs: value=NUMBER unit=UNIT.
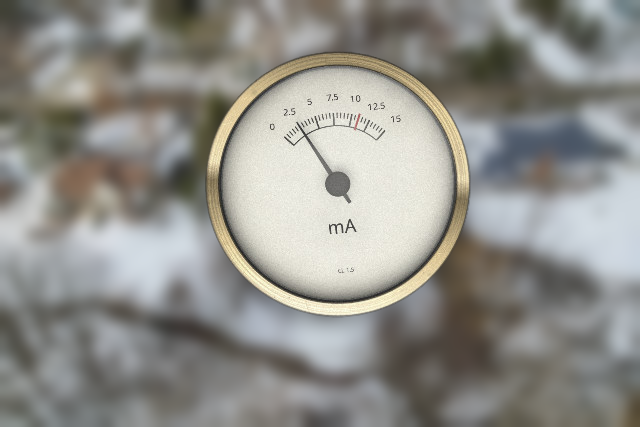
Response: value=2.5 unit=mA
